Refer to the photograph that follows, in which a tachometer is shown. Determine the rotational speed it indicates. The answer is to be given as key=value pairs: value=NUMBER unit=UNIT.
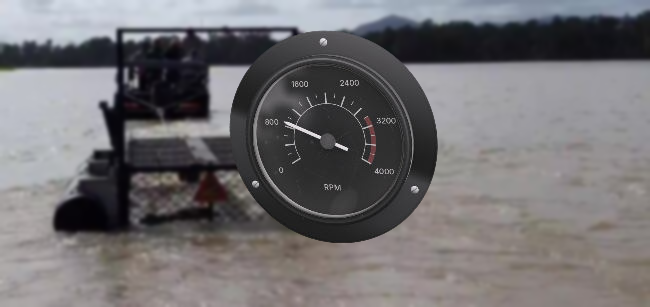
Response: value=900 unit=rpm
